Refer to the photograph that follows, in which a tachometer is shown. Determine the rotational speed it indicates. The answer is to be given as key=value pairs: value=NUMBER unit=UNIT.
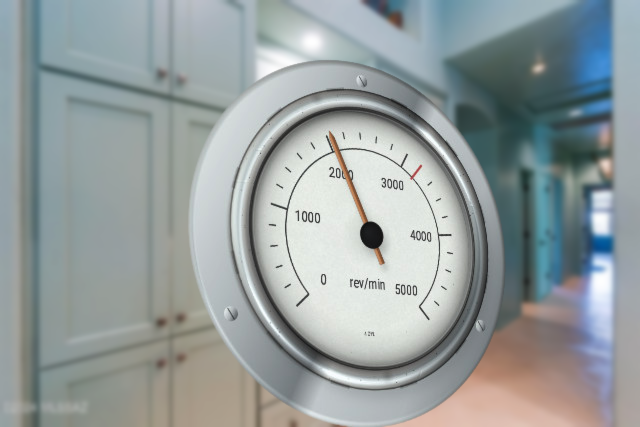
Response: value=2000 unit=rpm
